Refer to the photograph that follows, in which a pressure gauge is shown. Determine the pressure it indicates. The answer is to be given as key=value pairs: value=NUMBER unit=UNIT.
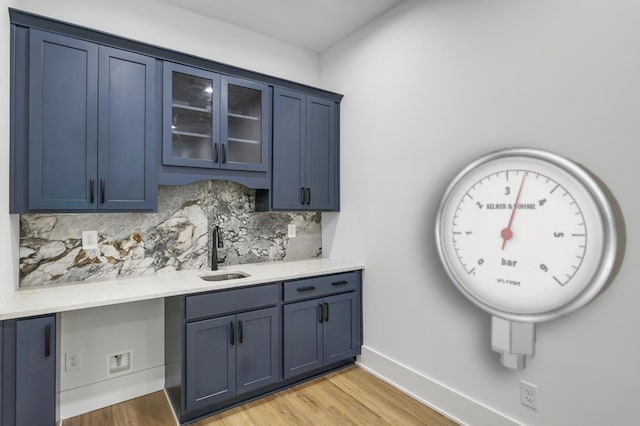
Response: value=3.4 unit=bar
